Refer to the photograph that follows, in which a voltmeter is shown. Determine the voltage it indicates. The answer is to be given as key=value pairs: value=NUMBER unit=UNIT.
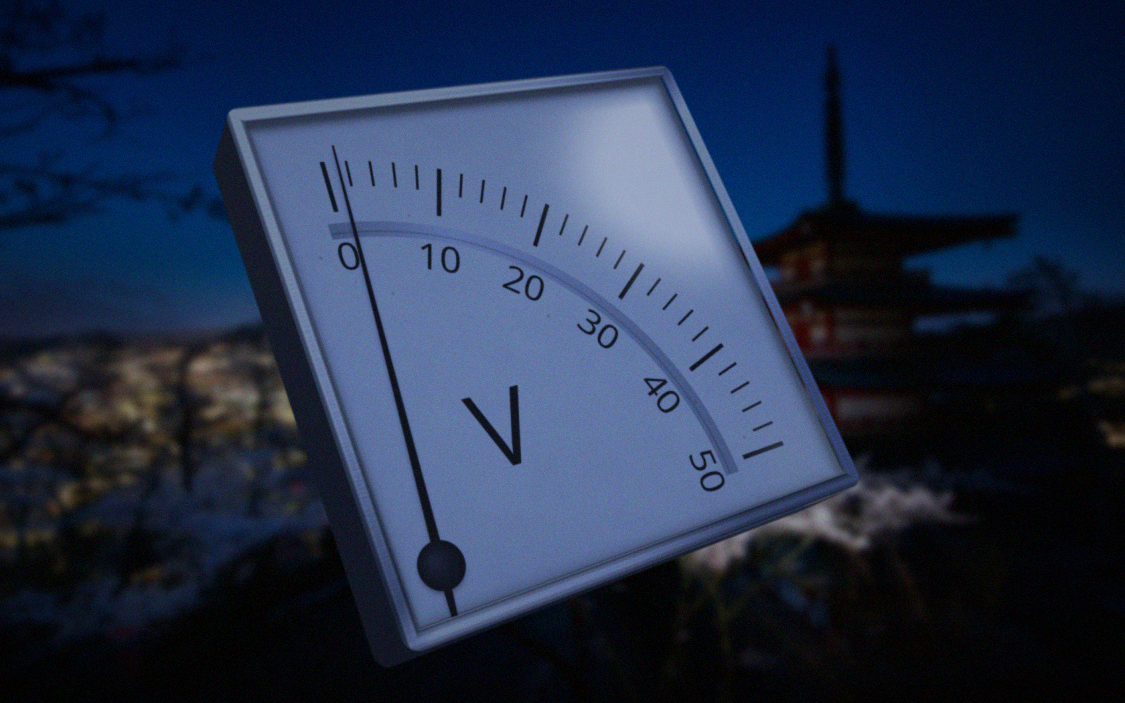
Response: value=1 unit=V
